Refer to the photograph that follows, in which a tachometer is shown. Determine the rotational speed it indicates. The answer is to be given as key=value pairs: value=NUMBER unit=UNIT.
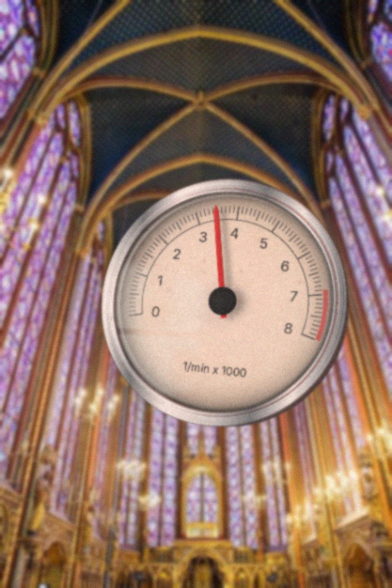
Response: value=3500 unit=rpm
